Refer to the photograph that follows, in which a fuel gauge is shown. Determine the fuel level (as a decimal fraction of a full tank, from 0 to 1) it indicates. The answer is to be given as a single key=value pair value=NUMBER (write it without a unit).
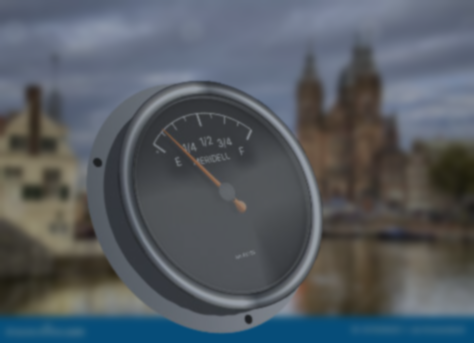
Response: value=0.125
